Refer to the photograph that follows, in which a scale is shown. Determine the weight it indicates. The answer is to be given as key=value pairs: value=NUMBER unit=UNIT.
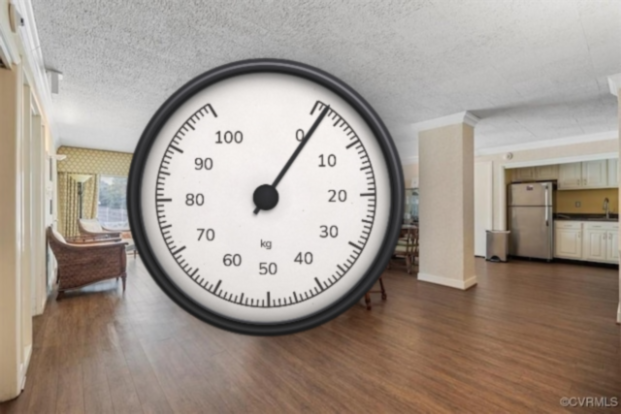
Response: value=2 unit=kg
